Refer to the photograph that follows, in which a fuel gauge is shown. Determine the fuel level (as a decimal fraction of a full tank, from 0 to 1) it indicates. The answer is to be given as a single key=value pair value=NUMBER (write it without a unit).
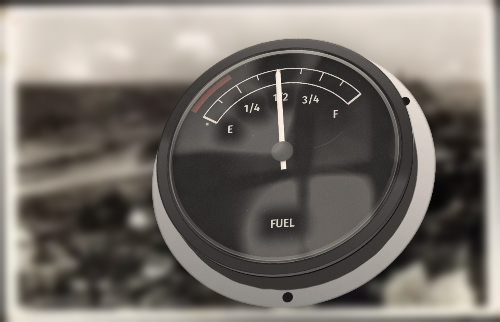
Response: value=0.5
